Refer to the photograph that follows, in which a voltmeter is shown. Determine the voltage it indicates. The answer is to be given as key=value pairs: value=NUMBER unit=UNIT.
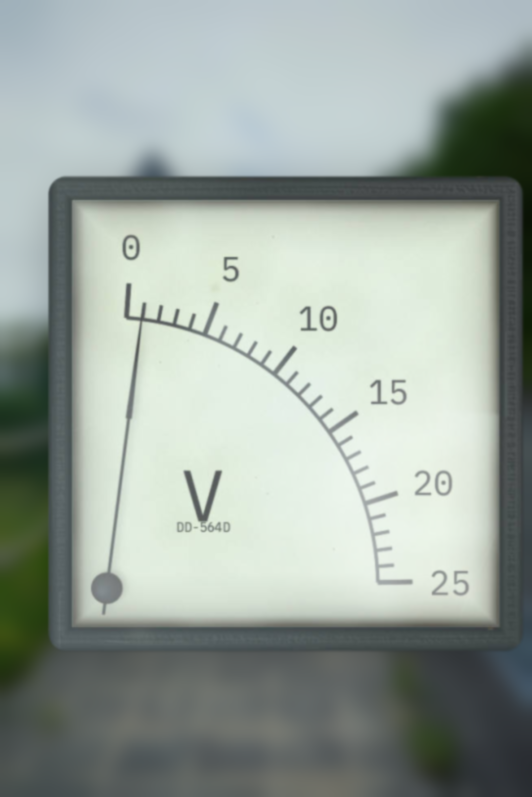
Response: value=1 unit=V
